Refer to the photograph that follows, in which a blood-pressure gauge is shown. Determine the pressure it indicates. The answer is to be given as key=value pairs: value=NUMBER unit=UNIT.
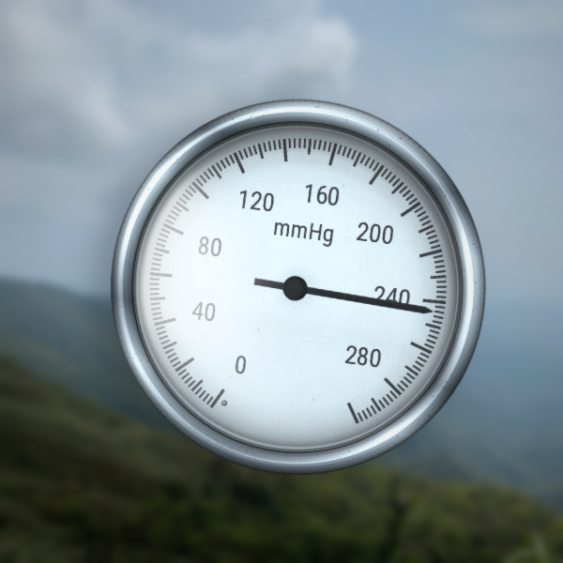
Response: value=244 unit=mmHg
